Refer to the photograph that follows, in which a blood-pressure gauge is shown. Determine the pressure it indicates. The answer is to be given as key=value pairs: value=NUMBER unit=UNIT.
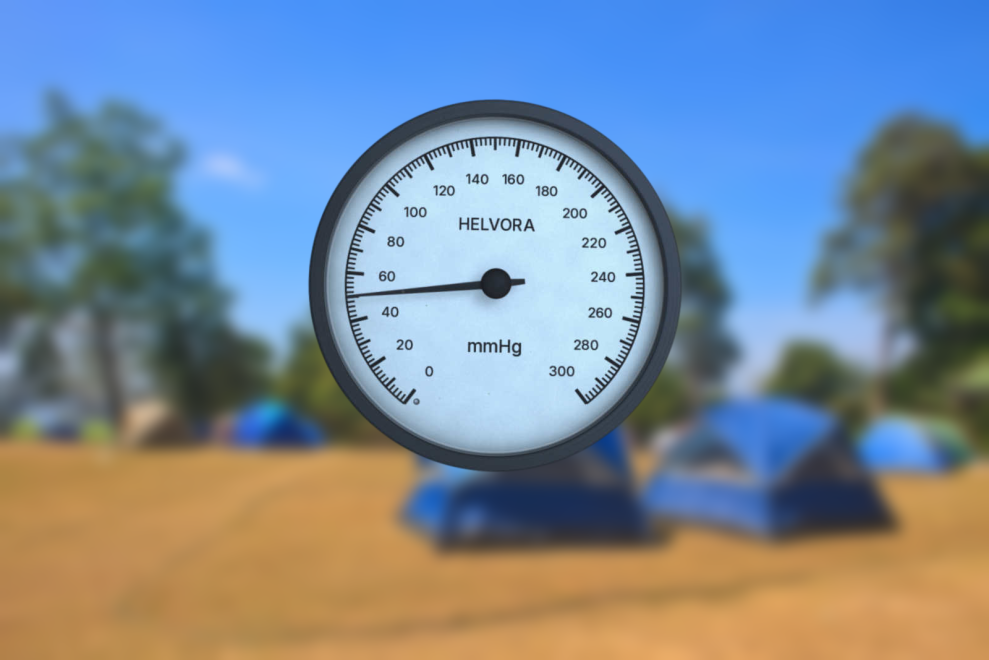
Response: value=50 unit=mmHg
